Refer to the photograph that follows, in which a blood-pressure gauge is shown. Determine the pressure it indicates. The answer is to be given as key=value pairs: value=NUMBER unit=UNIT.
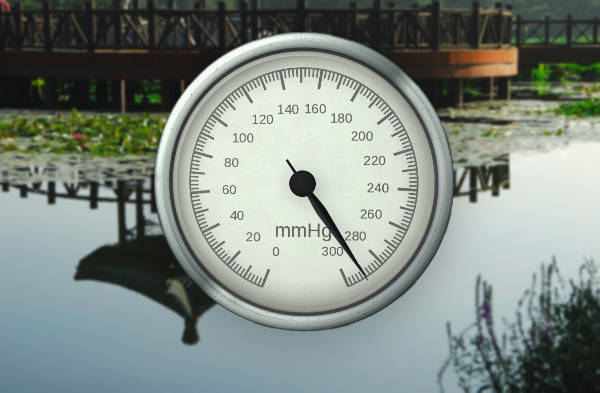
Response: value=290 unit=mmHg
